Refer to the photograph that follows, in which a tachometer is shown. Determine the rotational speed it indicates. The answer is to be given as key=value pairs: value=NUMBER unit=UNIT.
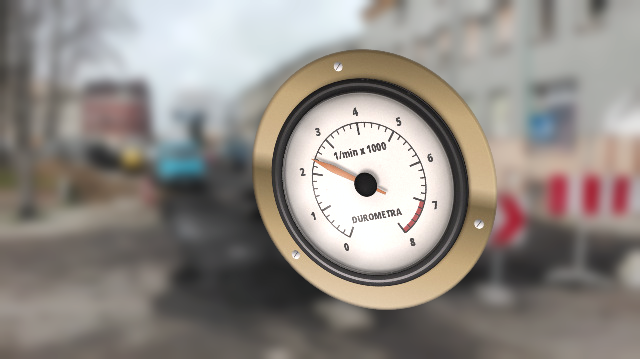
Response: value=2400 unit=rpm
